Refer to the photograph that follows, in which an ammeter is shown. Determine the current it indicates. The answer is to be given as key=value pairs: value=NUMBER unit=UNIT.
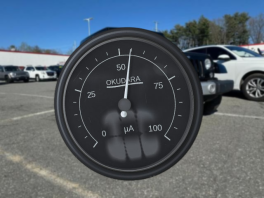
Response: value=55 unit=µA
